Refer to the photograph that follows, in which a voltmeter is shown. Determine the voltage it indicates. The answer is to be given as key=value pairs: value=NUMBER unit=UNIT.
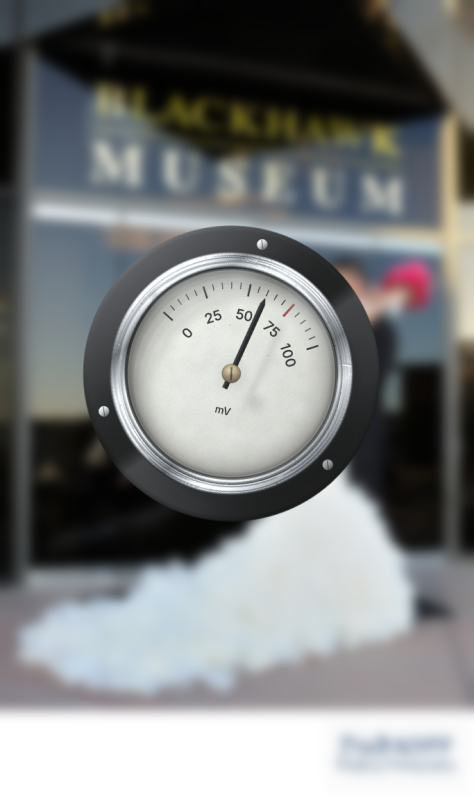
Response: value=60 unit=mV
